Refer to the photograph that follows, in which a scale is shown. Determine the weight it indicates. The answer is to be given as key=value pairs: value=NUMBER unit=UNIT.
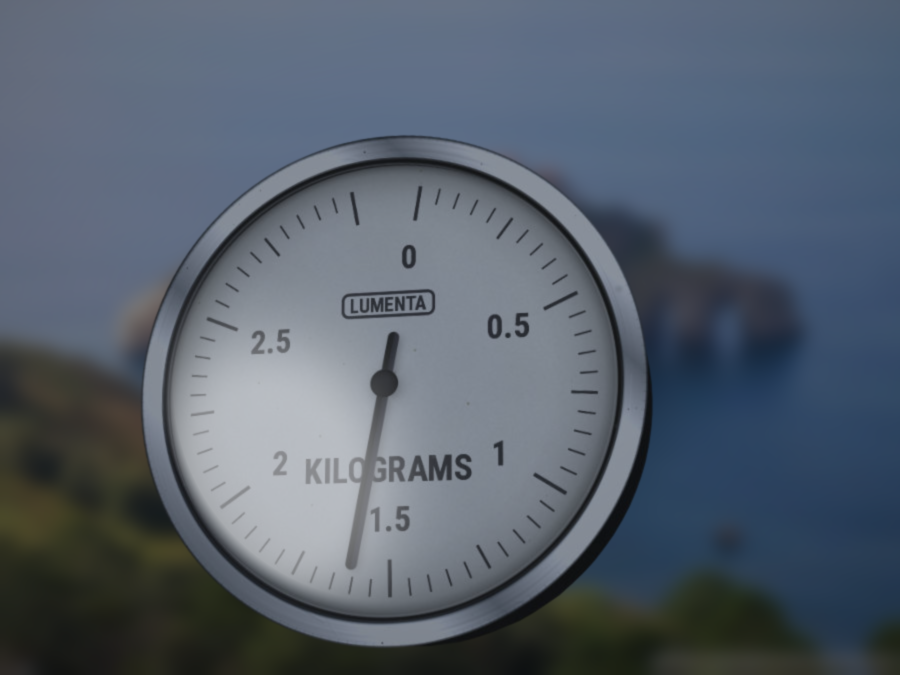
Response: value=1.6 unit=kg
